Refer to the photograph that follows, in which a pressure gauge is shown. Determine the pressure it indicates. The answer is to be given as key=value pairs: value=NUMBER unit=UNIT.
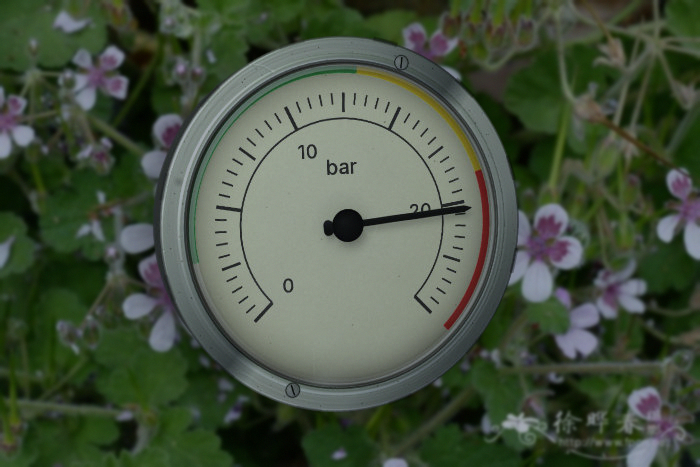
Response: value=20.25 unit=bar
